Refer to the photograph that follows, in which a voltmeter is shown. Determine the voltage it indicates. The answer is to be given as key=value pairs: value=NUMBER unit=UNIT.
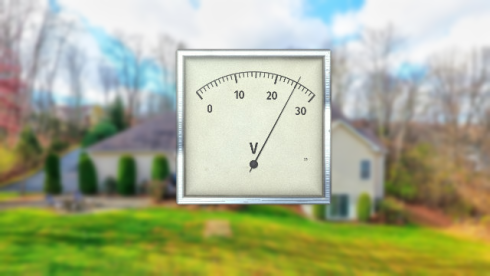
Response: value=25 unit=V
